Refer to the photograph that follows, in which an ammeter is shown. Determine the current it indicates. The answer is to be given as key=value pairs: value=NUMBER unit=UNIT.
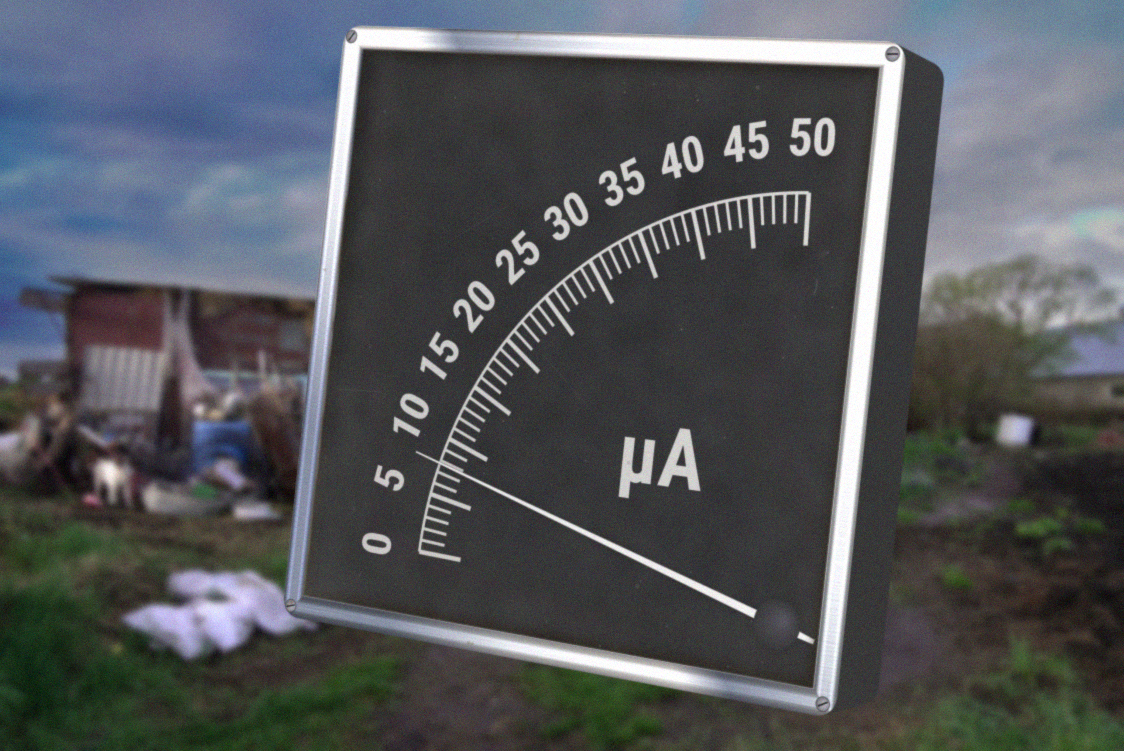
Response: value=8 unit=µA
